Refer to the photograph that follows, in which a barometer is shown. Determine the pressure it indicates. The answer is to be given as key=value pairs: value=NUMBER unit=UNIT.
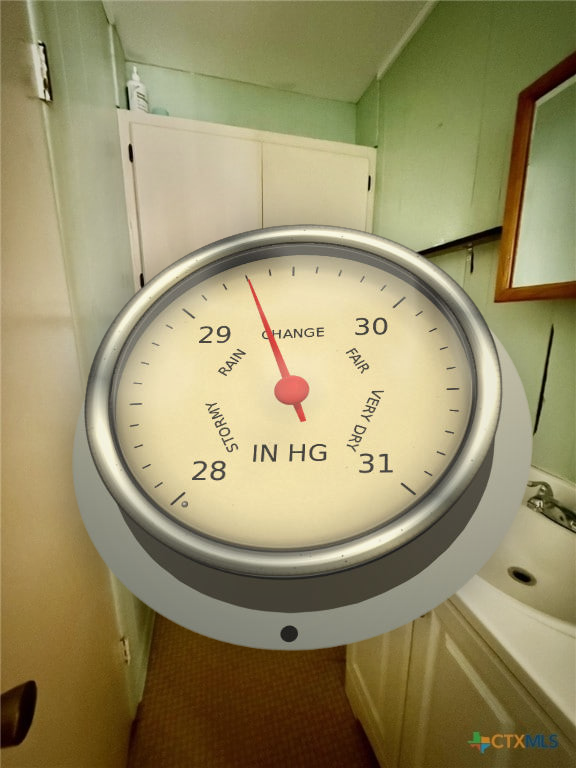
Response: value=29.3 unit=inHg
